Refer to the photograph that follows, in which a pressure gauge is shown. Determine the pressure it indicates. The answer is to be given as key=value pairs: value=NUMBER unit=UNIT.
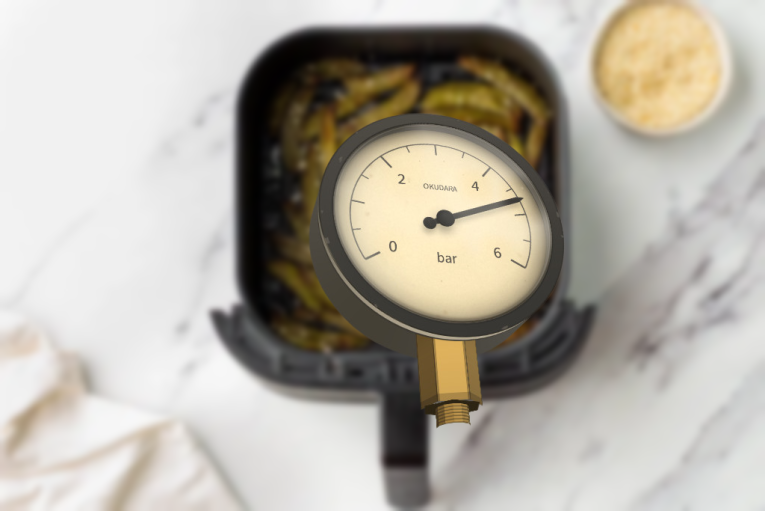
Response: value=4.75 unit=bar
